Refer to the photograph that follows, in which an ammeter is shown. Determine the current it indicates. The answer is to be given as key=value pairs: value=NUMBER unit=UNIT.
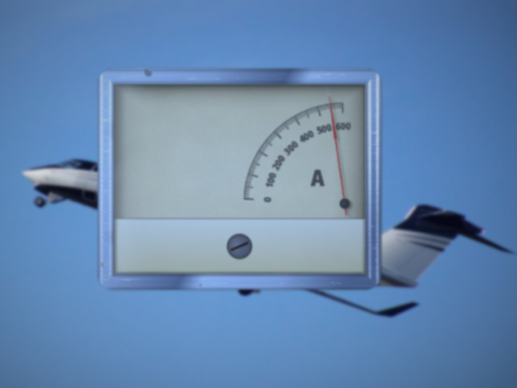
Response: value=550 unit=A
